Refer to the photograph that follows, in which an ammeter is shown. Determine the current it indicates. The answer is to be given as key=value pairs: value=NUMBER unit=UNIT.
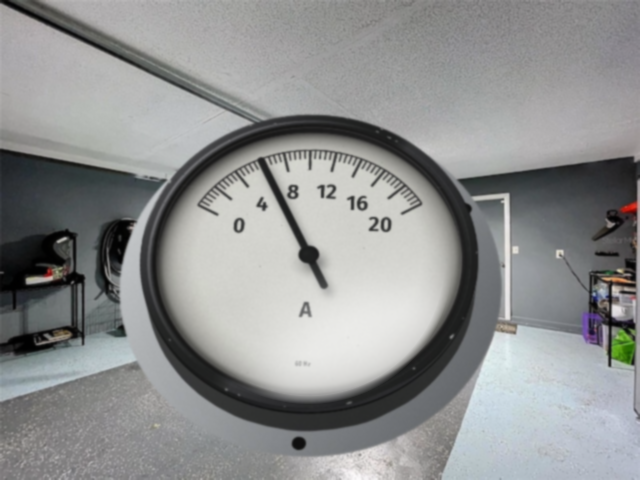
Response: value=6 unit=A
